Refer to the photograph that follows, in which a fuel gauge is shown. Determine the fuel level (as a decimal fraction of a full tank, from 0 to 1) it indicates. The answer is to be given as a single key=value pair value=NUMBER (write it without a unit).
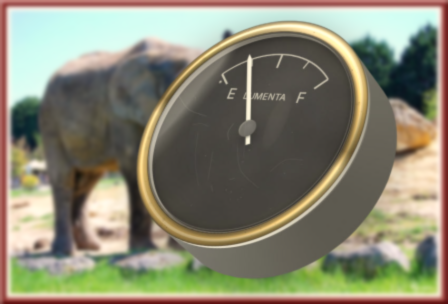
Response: value=0.25
